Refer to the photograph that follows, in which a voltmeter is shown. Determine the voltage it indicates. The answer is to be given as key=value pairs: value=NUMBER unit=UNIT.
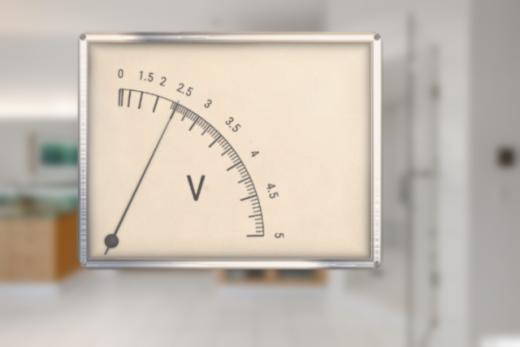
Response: value=2.5 unit=V
